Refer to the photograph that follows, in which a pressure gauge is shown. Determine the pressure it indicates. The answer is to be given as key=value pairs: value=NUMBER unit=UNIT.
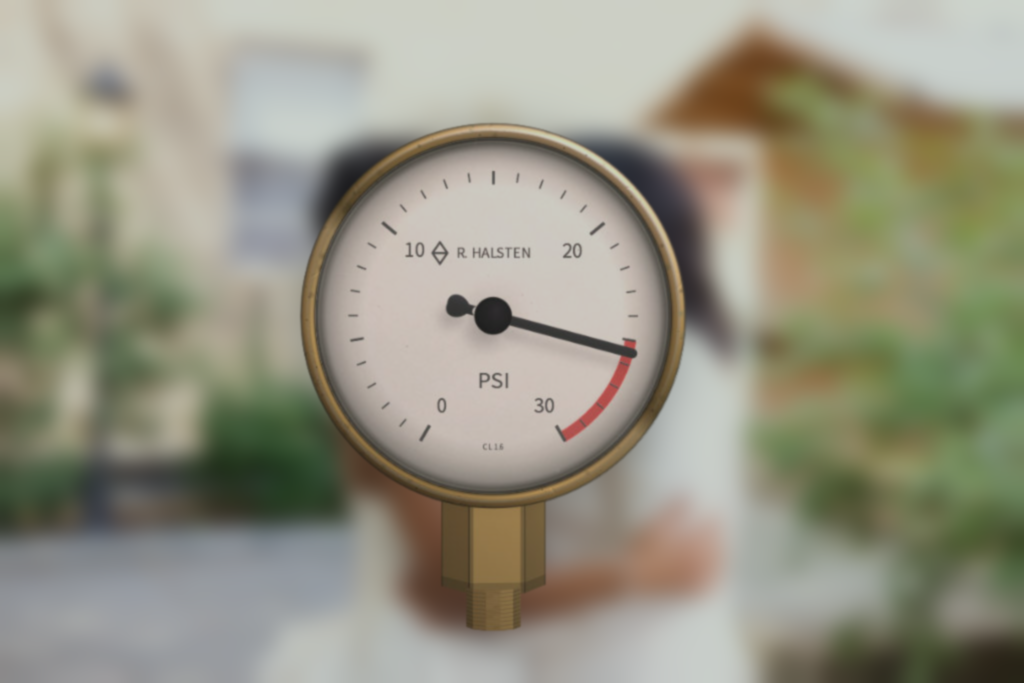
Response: value=25.5 unit=psi
